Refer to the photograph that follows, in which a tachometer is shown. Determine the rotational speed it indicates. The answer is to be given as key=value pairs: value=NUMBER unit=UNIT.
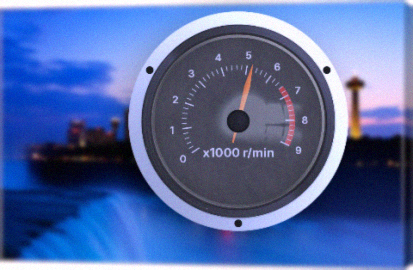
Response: value=5200 unit=rpm
